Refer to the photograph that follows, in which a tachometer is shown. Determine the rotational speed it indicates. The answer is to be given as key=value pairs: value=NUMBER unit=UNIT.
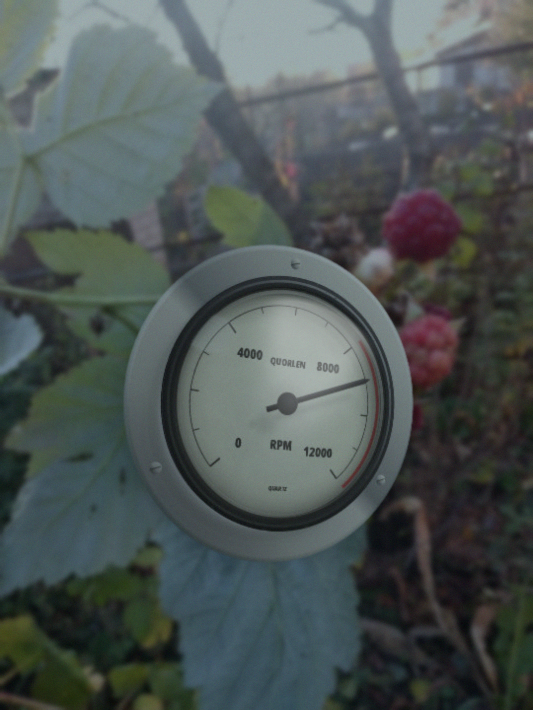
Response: value=9000 unit=rpm
